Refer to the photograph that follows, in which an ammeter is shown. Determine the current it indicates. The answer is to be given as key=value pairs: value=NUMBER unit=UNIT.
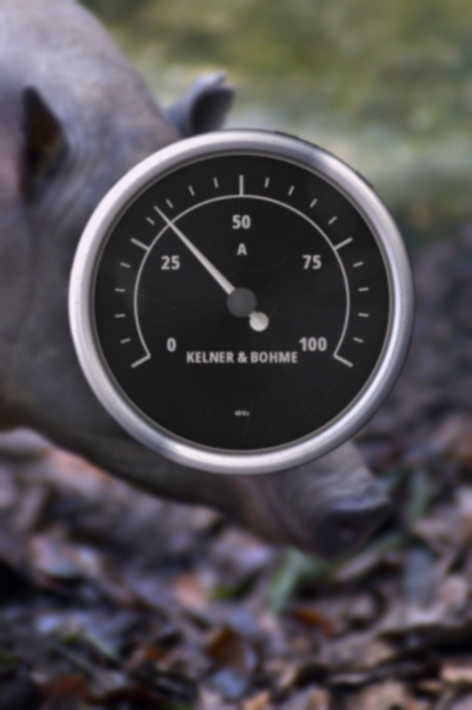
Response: value=32.5 unit=A
